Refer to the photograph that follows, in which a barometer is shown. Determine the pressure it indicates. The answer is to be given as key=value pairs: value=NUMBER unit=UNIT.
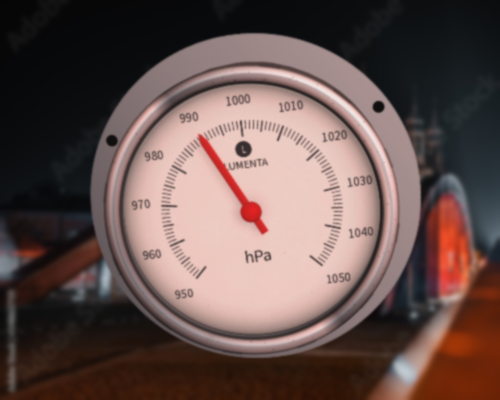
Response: value=990 unit=hPa
